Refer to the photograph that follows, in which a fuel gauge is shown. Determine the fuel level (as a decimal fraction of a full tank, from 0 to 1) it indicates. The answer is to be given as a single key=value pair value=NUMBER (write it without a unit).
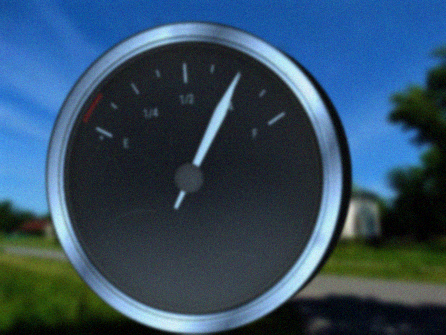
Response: value=0.75
